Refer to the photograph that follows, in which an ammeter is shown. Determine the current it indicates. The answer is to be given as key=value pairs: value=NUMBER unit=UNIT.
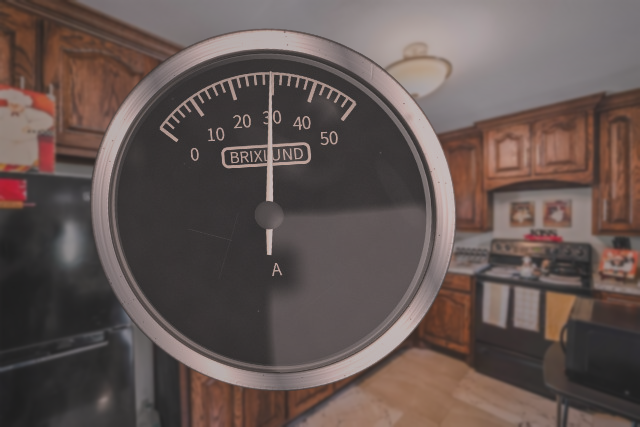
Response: value=30 unit=A
